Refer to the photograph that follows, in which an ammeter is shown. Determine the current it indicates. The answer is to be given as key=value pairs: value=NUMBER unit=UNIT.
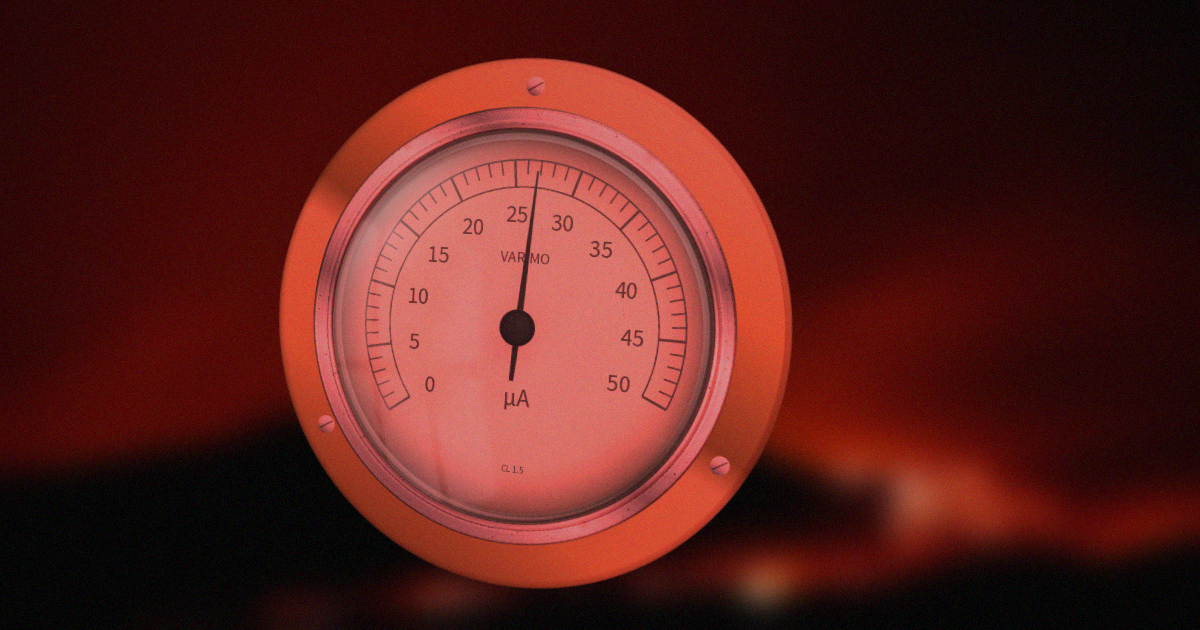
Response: value=27 unit=µA
